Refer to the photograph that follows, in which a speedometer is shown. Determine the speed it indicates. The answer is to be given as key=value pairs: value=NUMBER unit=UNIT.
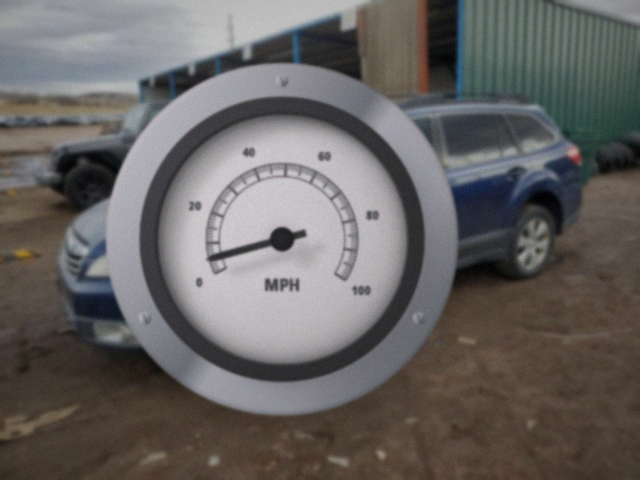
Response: value=5 unit=mph
